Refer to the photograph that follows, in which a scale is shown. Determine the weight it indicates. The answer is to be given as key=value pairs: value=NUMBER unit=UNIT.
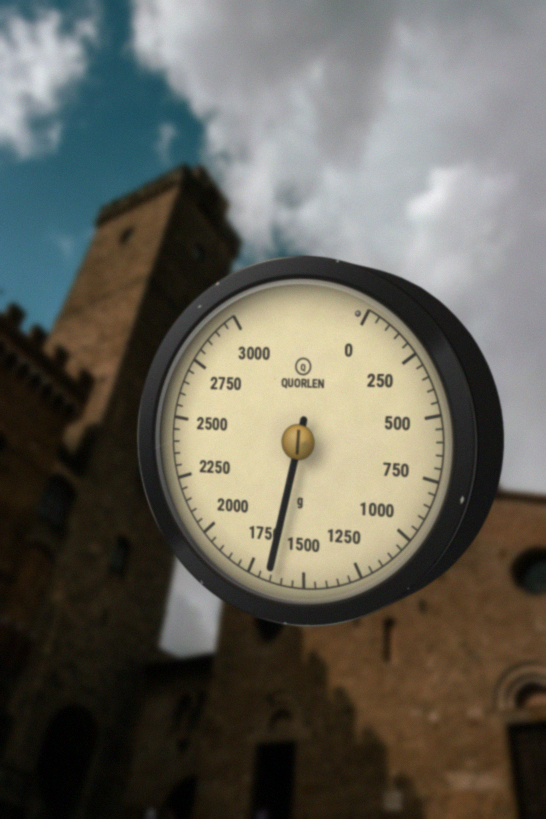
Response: value=1650 unit=g
